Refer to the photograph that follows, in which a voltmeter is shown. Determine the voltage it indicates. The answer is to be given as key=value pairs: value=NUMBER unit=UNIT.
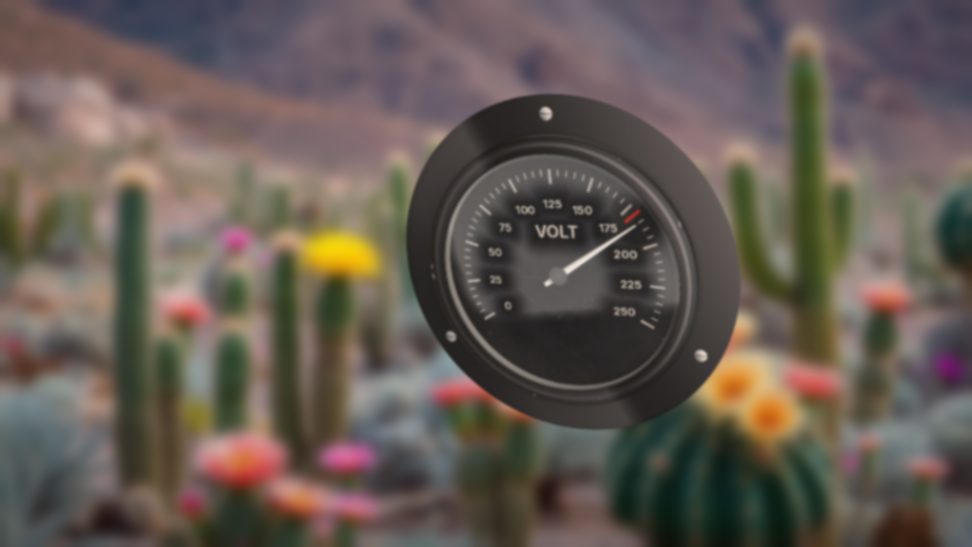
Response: value=185 unit=V
